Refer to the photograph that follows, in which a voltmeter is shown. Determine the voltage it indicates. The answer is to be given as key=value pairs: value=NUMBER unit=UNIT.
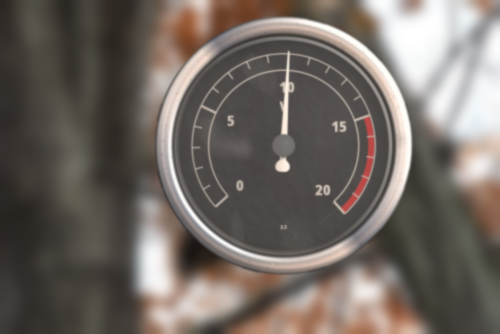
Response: value=10 unit=V
